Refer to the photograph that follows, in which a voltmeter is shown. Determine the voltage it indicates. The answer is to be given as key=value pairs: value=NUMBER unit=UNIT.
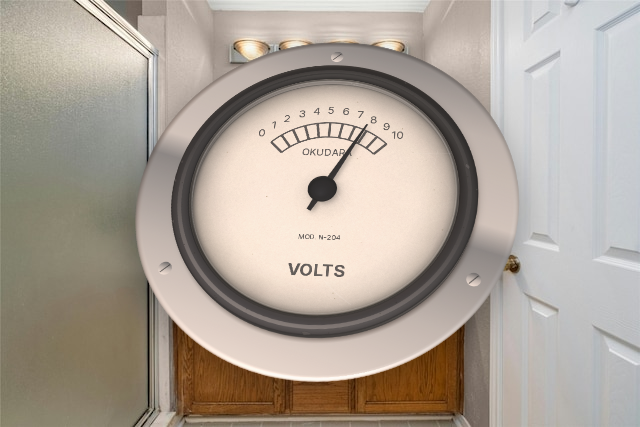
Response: value=8 unit=V
